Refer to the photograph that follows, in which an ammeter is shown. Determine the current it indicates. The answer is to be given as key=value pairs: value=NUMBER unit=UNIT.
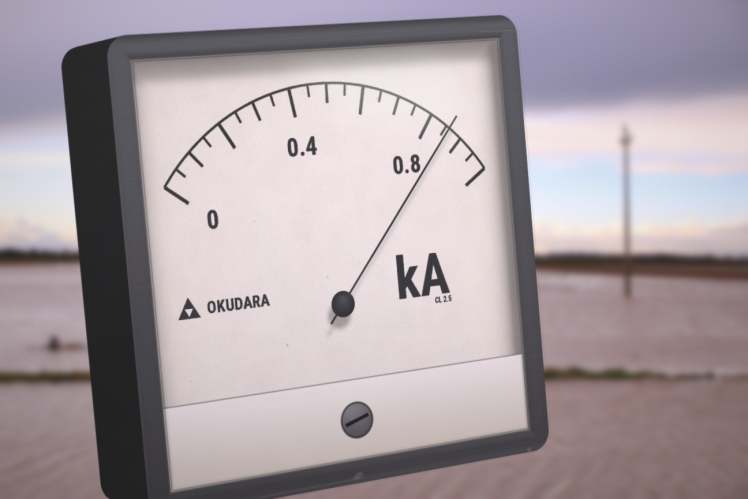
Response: value=0.85 unit=kA
